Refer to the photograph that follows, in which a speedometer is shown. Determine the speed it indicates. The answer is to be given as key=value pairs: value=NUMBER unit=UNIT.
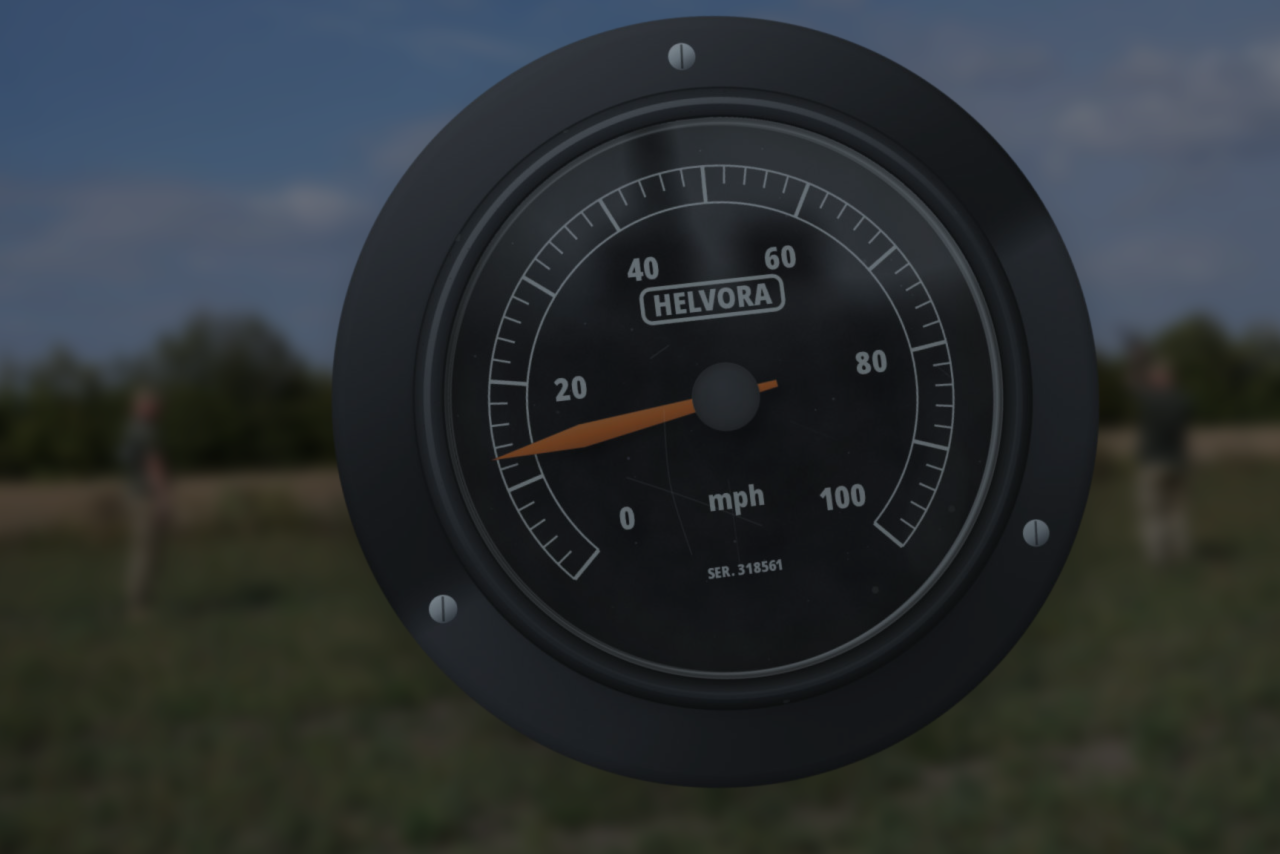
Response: value=13 unit=mph
